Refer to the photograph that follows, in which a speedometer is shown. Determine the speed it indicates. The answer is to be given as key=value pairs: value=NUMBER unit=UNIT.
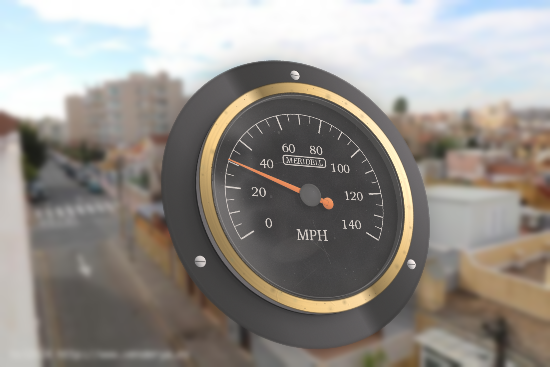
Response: value=30 unit=mph
